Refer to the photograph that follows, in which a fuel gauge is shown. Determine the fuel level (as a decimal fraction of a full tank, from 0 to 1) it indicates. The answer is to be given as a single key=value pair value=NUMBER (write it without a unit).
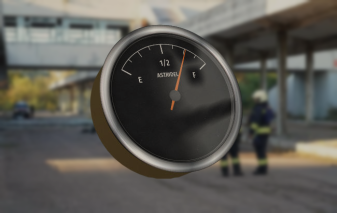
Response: value=0.75
